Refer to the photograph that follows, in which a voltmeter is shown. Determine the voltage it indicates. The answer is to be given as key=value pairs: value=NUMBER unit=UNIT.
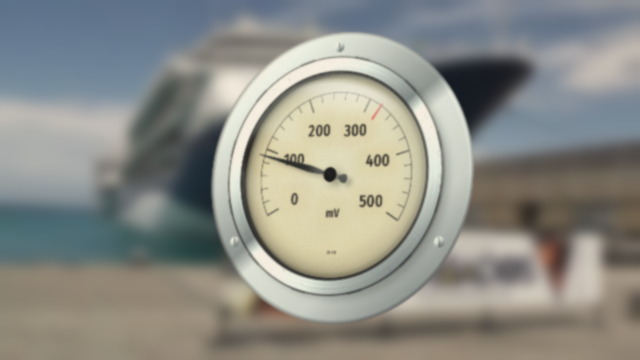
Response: value=90 unit=mV
